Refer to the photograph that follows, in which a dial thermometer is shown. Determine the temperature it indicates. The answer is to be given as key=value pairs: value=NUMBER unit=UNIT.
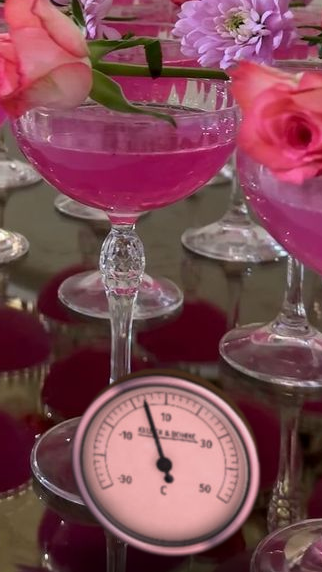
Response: value=4 unit=°C
